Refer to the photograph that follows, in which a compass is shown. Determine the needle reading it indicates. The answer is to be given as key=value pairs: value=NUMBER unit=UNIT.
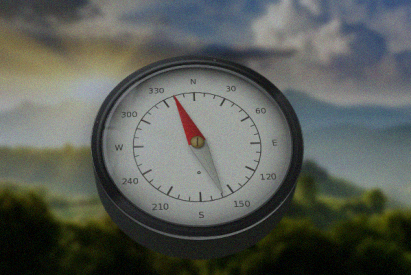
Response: value=340 unit=°
